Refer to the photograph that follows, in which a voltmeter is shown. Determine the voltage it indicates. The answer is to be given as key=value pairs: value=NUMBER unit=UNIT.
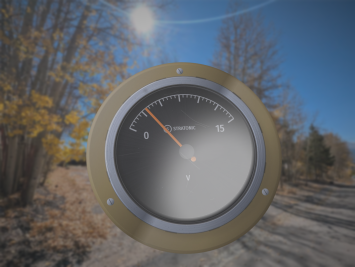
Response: value=3 unit=V
